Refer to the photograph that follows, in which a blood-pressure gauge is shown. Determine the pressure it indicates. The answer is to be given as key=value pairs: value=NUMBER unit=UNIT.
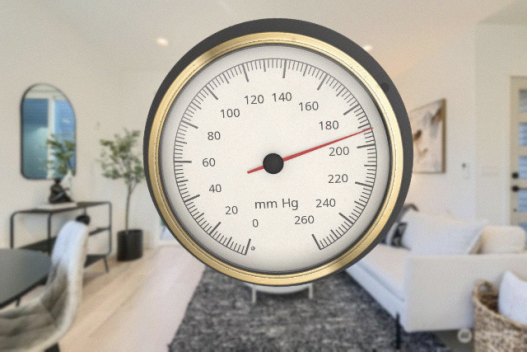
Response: value=192 unit=mmHg
